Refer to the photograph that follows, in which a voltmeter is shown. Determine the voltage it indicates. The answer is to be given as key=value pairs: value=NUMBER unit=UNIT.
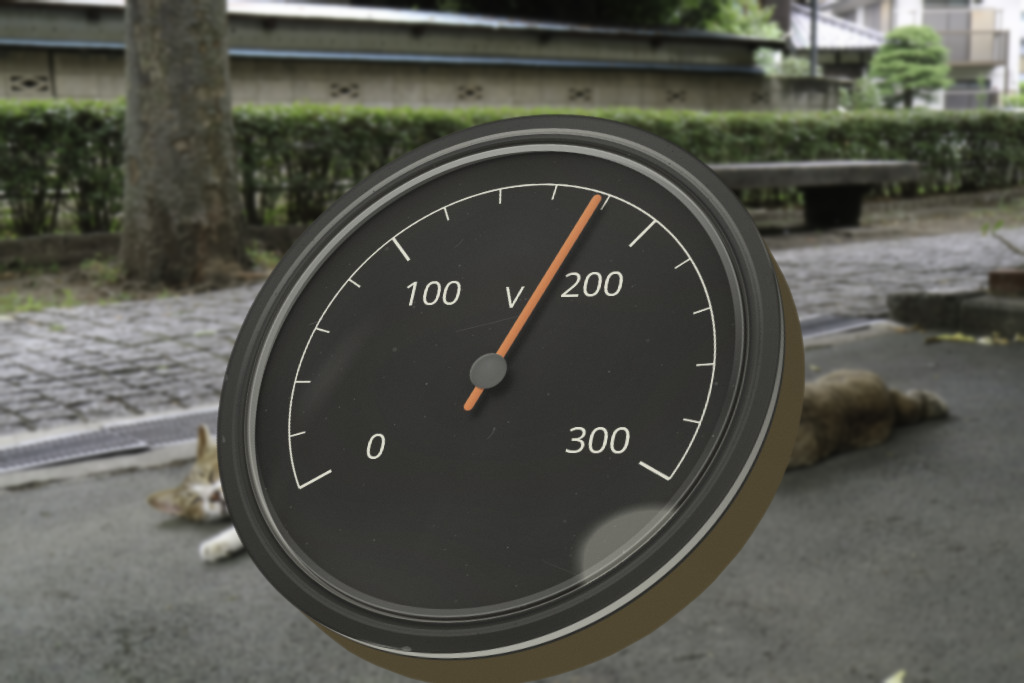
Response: value=180 unit=V
